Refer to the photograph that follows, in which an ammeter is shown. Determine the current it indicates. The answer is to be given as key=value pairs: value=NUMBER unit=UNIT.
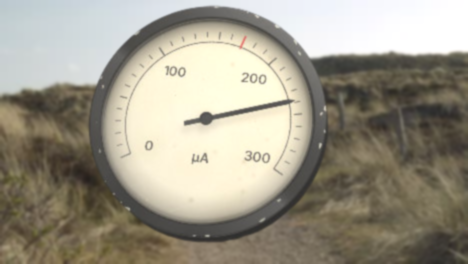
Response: value=240 unit=µA
